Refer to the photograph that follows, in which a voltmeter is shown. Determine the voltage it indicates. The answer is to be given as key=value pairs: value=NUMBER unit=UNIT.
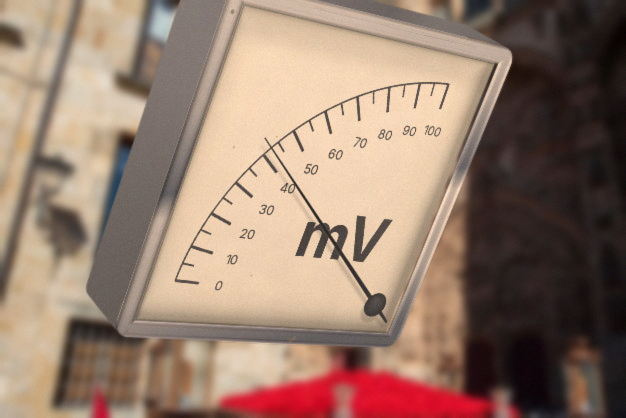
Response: value=42.5 unit=mV
